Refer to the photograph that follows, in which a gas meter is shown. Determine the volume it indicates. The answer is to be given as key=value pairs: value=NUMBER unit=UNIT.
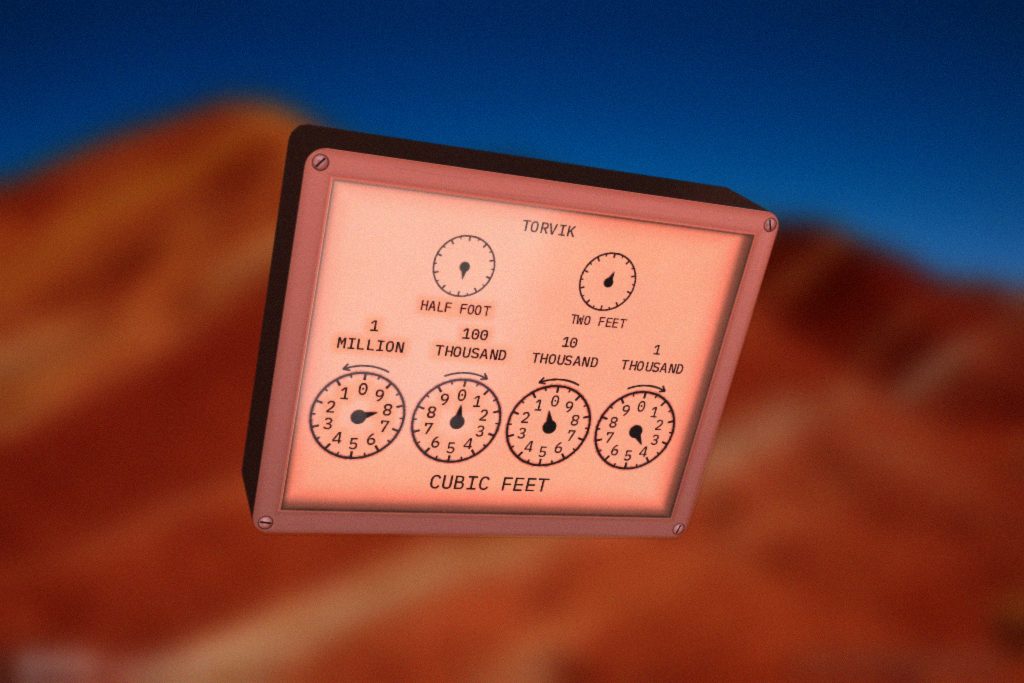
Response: value=800400 unit=ft³
